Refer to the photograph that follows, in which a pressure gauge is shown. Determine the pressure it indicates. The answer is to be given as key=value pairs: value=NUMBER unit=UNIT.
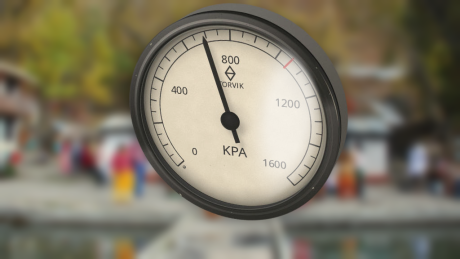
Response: value=700 unit=kPa
